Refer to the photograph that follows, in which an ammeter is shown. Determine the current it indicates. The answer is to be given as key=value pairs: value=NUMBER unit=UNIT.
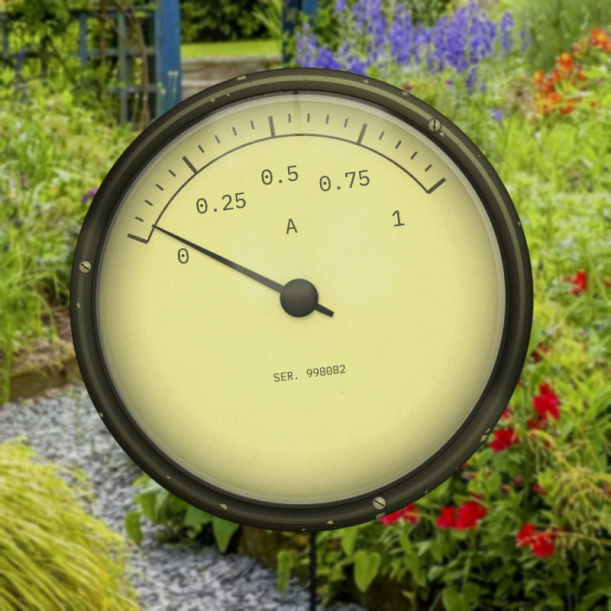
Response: value=0.05 unit=A
